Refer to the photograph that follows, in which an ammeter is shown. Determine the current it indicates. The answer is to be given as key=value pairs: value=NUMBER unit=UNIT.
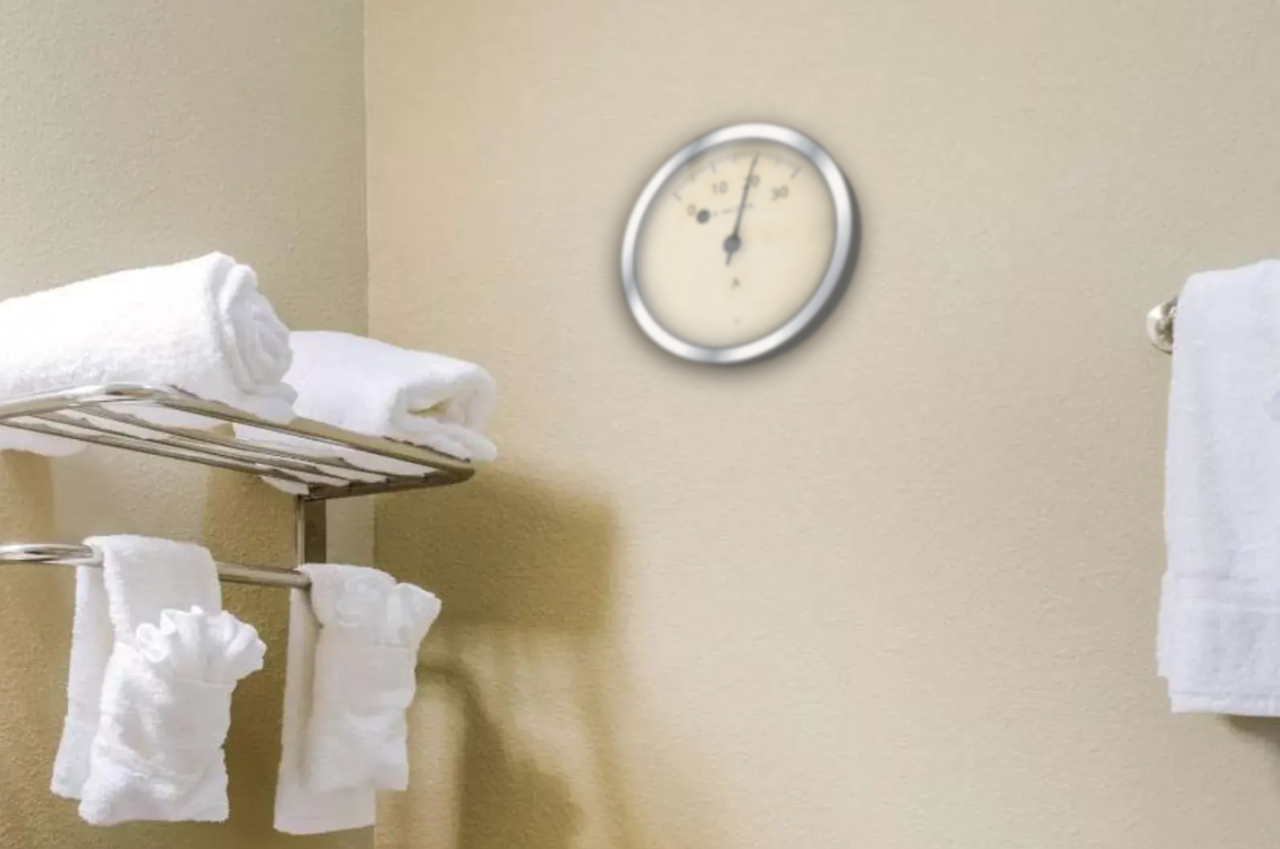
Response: value=20 unit=A
